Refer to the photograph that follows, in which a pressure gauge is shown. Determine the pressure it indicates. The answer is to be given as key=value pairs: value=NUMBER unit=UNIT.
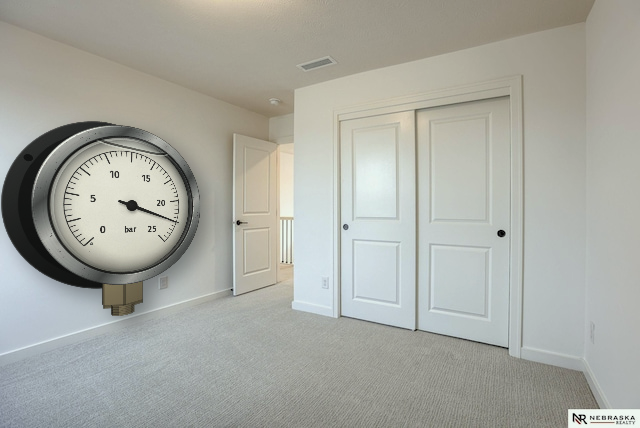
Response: value=22.5 unit=bar
